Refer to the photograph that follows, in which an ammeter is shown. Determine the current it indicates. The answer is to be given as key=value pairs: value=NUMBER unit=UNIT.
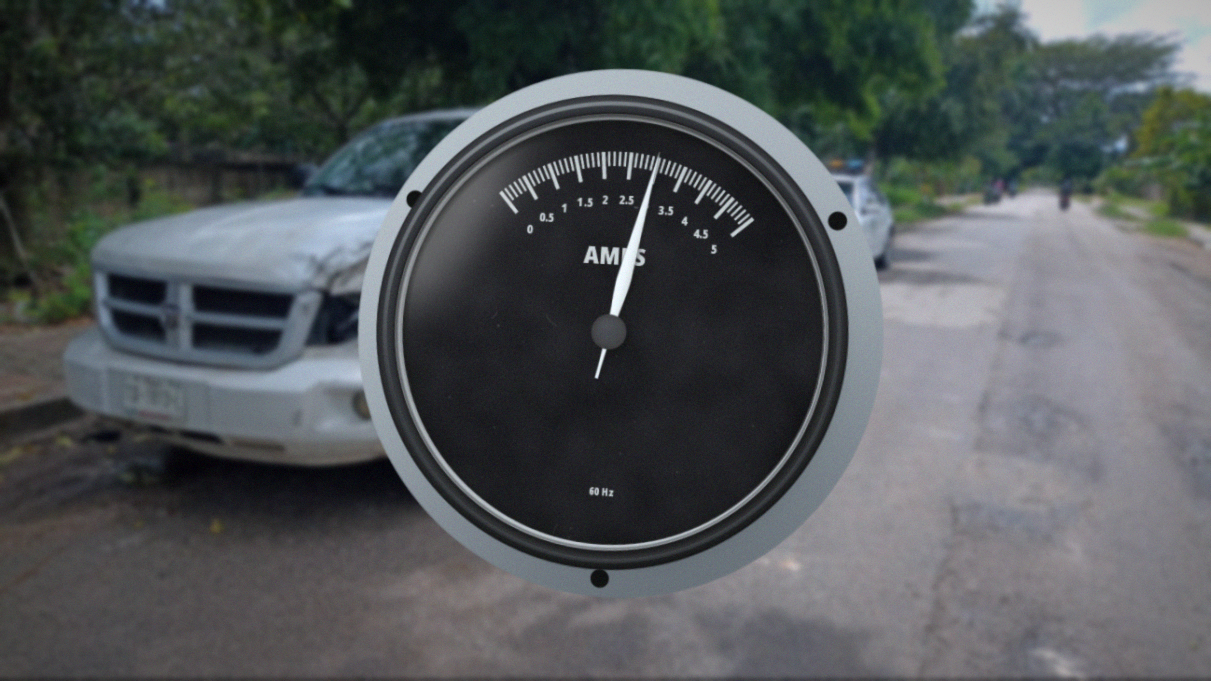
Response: value=3 unit=A
